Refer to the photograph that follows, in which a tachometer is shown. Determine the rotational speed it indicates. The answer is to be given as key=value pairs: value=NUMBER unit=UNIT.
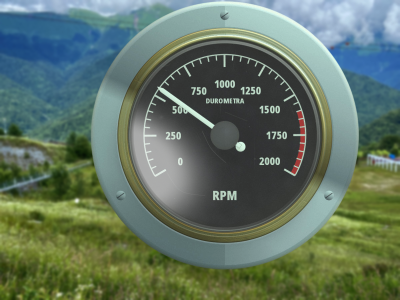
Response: value=550 unit=rpm
